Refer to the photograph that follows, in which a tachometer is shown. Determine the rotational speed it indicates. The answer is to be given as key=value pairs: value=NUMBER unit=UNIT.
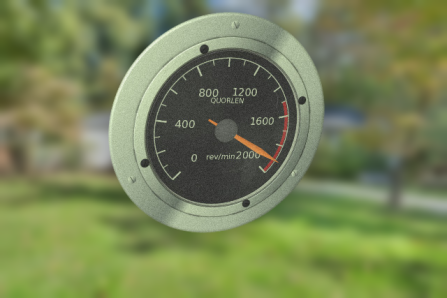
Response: value=1900 unit=rpm
